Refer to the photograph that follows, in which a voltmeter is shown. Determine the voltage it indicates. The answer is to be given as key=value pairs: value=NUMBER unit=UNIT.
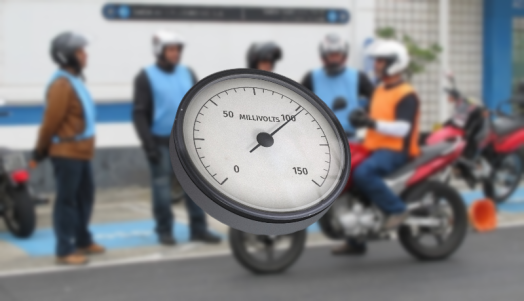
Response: value=102.5 unit=mV
